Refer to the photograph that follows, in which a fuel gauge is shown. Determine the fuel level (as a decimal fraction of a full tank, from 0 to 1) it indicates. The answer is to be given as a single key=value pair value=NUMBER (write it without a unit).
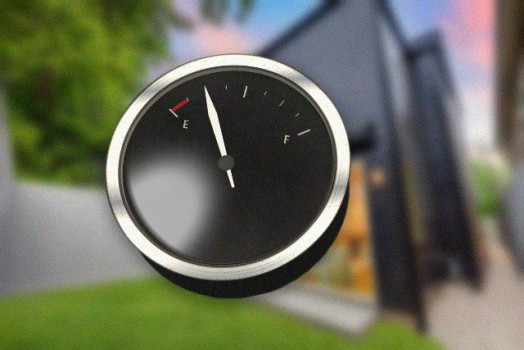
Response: value=0.25
